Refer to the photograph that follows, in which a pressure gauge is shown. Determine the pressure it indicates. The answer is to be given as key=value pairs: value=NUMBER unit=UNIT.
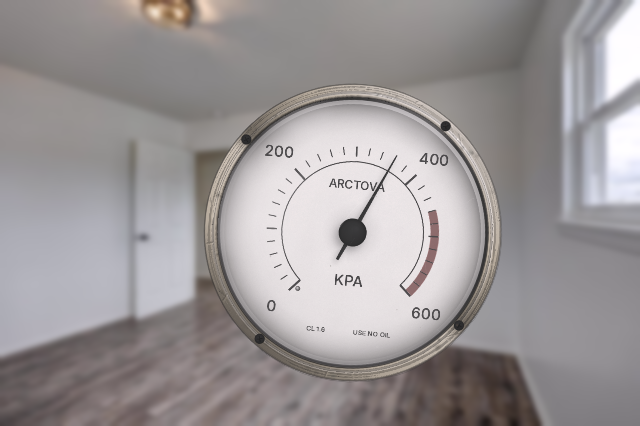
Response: value=360 unit=kPa
